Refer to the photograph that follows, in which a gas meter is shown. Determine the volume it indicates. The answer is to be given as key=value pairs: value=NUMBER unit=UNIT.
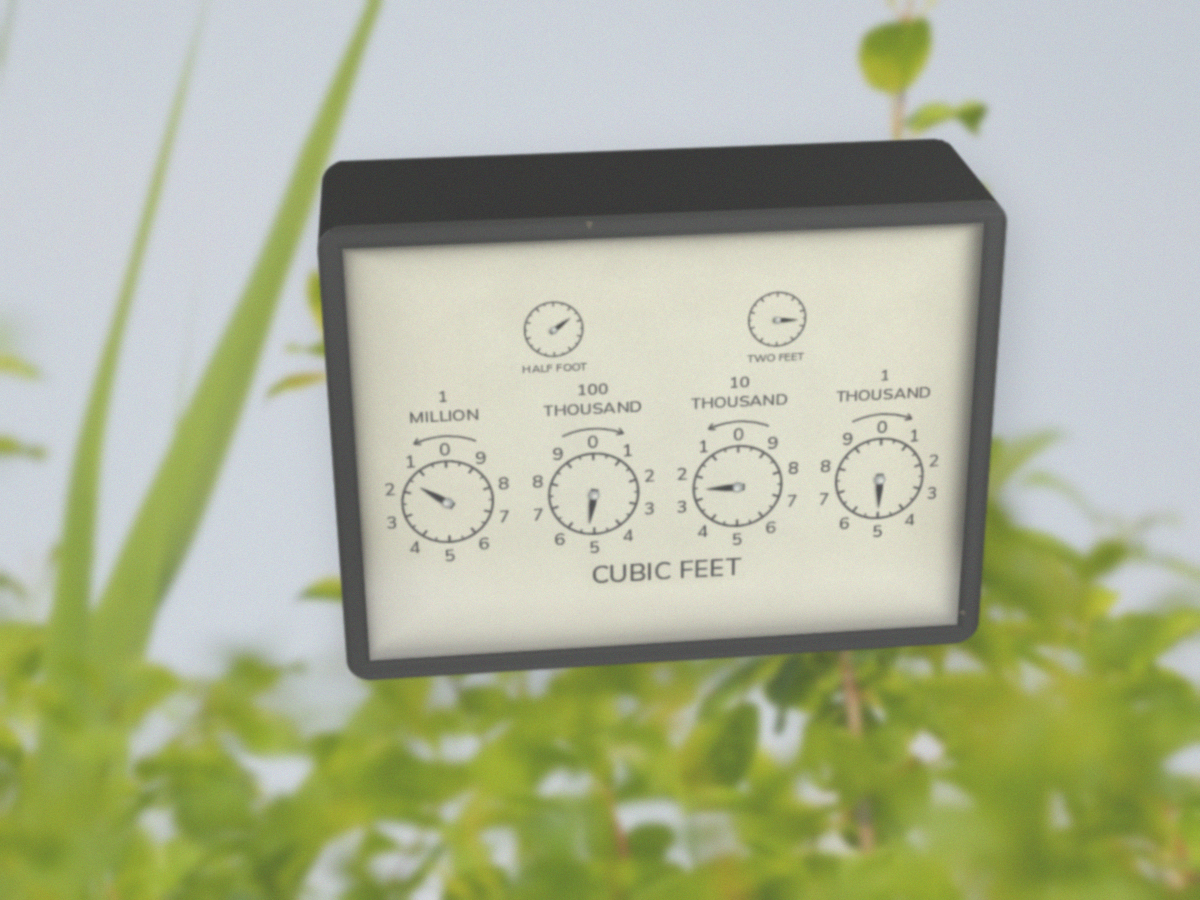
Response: value=152500 unit=ft³
